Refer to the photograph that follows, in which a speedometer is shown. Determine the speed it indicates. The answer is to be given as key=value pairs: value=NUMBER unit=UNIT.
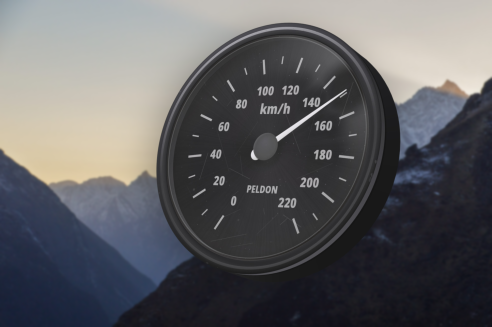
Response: value=150 unit=km/h
